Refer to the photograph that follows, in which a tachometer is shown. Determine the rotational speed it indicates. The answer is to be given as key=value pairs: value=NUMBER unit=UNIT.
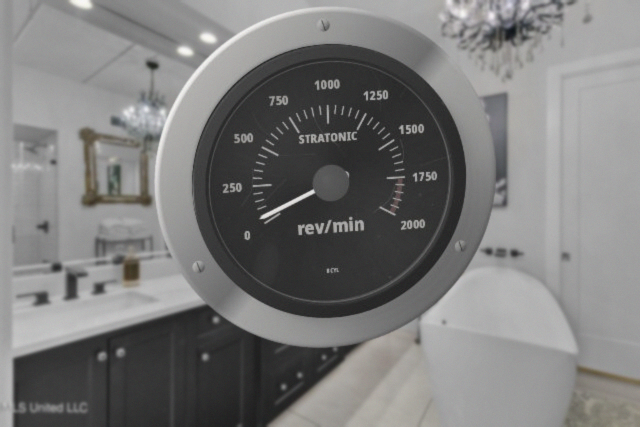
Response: value=50 unit=rpm
